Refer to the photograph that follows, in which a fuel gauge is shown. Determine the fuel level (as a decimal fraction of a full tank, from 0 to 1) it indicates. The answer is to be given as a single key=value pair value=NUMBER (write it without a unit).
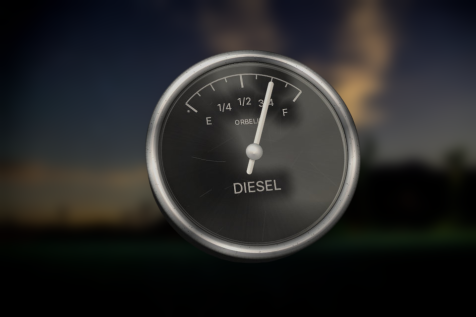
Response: value=0.75
